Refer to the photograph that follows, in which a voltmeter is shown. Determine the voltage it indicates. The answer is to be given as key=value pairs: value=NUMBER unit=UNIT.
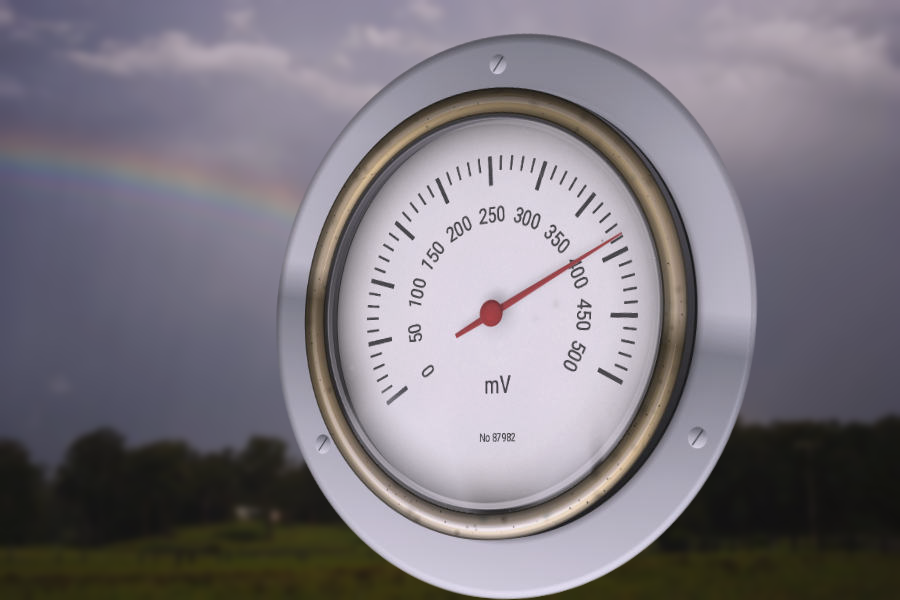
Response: value=390 unit=mV
